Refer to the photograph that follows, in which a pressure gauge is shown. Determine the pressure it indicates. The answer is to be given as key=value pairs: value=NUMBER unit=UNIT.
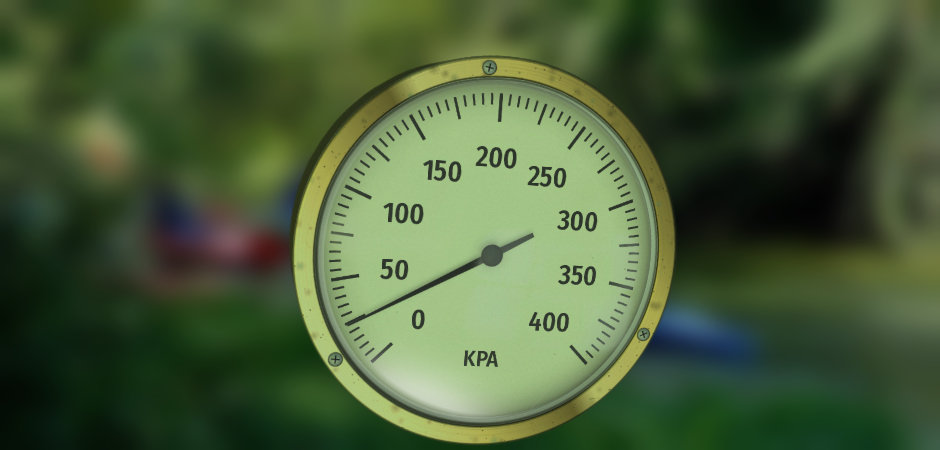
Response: value=25 unit=kPa
